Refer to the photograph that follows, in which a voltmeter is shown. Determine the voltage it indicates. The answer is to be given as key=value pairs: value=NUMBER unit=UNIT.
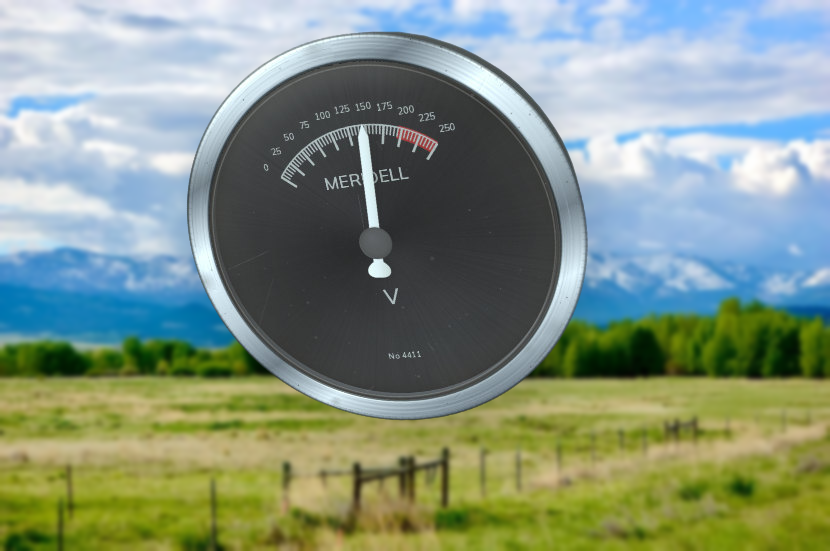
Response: value=150 unit=V
